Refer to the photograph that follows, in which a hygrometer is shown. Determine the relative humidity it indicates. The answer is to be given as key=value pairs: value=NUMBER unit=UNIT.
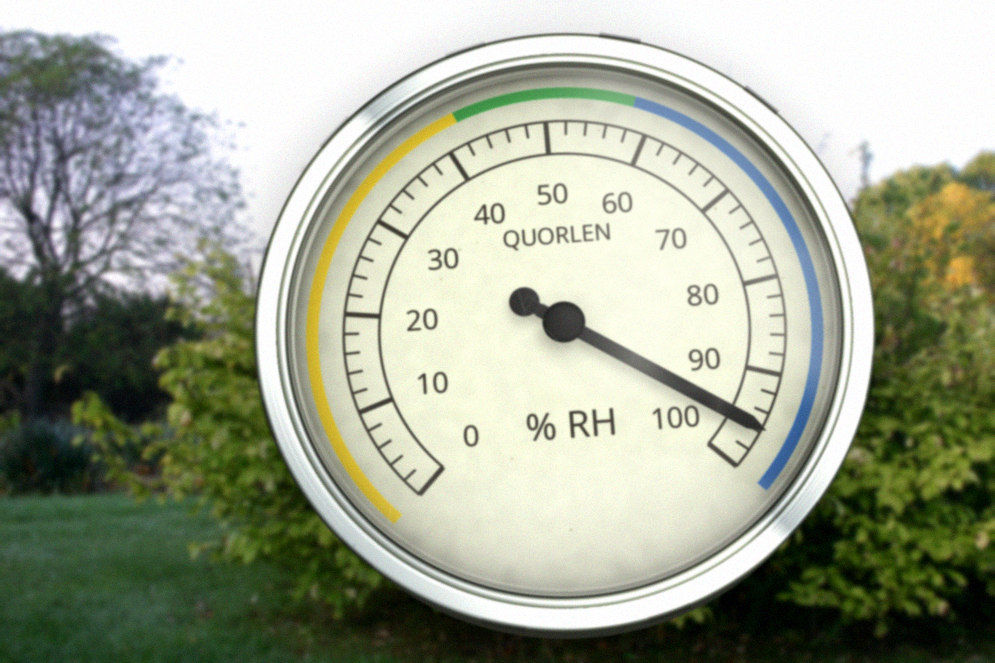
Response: value=96 unit=%
